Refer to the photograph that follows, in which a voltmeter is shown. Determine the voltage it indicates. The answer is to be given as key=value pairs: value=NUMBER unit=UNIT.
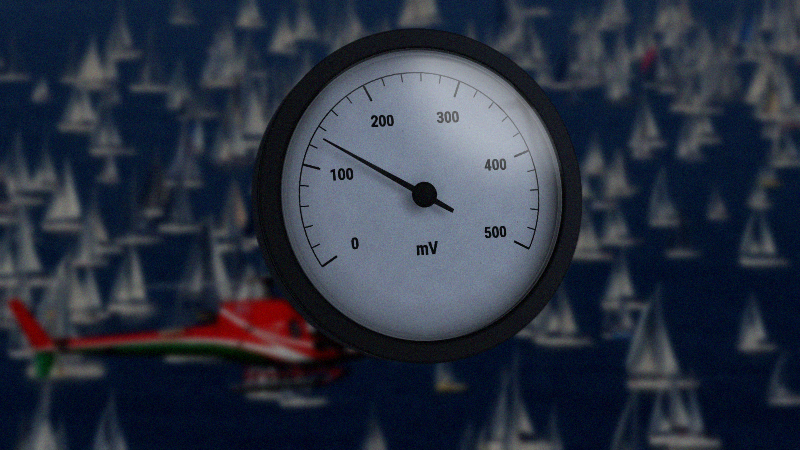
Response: value=130 unit=mV
